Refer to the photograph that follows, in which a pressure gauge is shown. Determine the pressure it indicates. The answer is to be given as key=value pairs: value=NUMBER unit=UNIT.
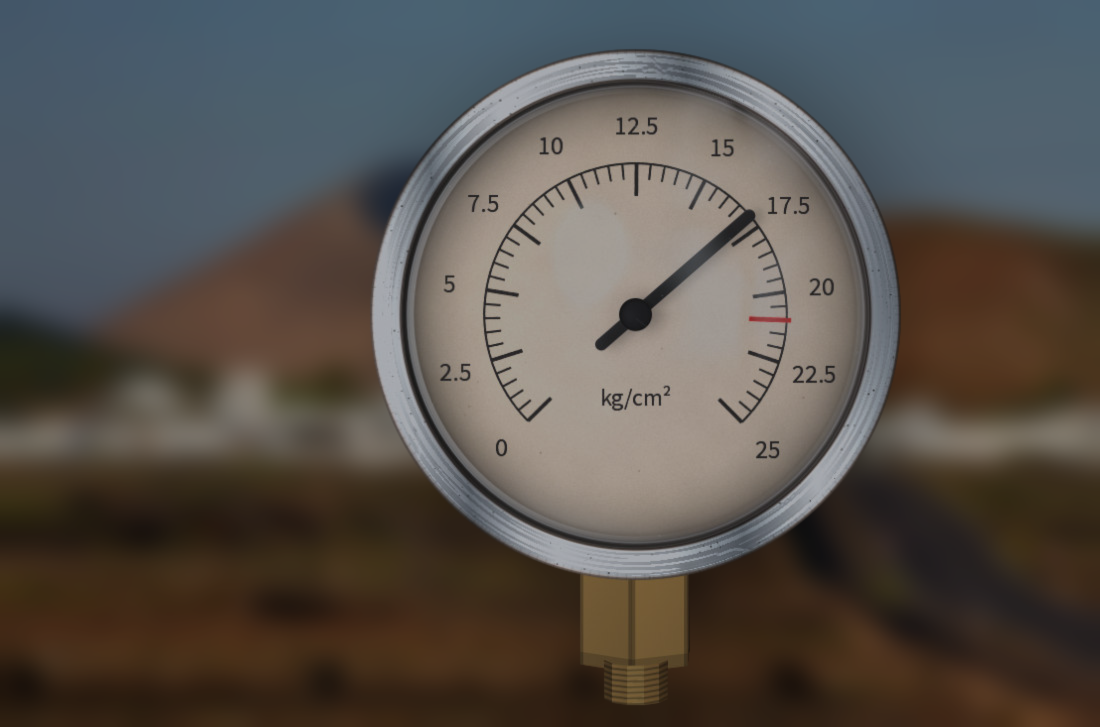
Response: value=17 unit=kg/cm²
